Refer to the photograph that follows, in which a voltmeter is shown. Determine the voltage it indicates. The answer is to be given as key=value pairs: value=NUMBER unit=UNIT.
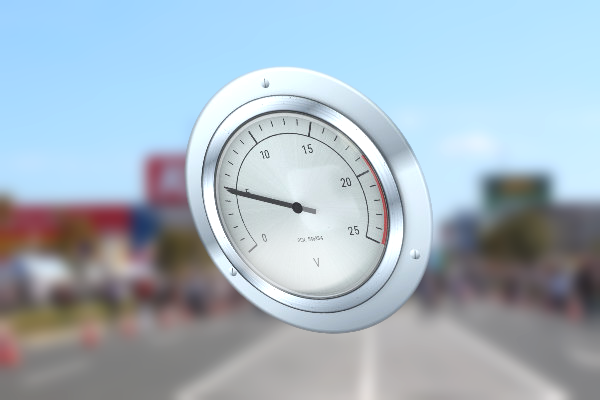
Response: value=5 unit=V
